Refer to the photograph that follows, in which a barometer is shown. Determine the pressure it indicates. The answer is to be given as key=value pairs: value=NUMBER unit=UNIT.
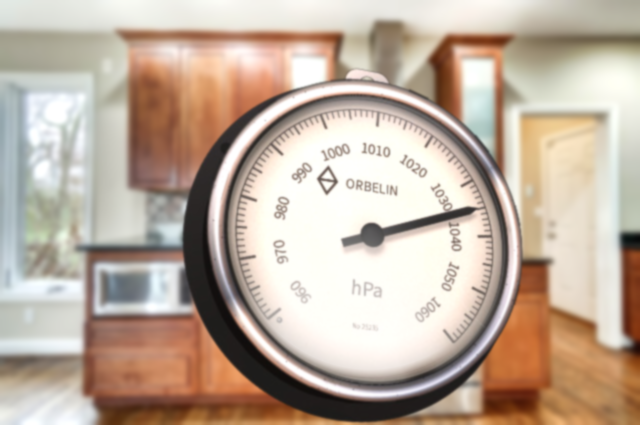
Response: value=1035 unit=hPa
